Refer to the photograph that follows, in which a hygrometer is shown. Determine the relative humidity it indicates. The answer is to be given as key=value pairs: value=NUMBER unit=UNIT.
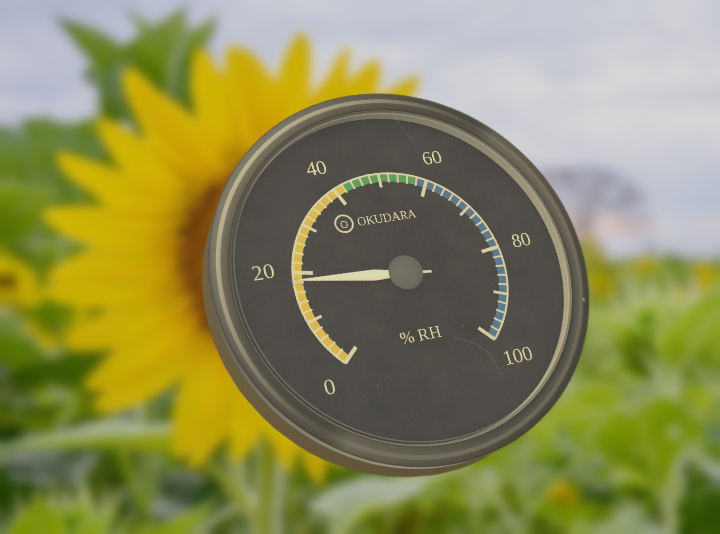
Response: value=18 unit=%
